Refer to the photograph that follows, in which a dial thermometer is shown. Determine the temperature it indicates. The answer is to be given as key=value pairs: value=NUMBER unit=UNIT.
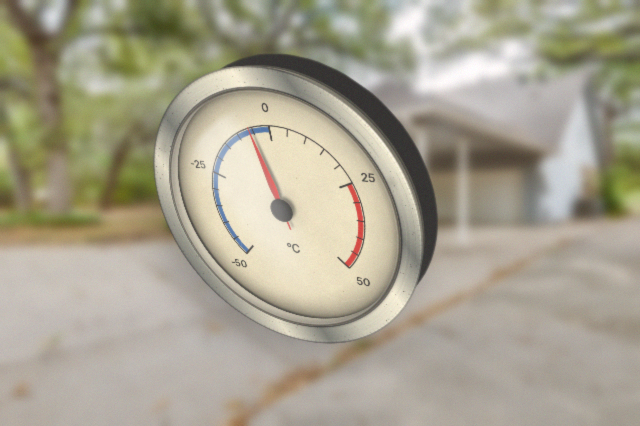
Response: value=-5 unit=°C
